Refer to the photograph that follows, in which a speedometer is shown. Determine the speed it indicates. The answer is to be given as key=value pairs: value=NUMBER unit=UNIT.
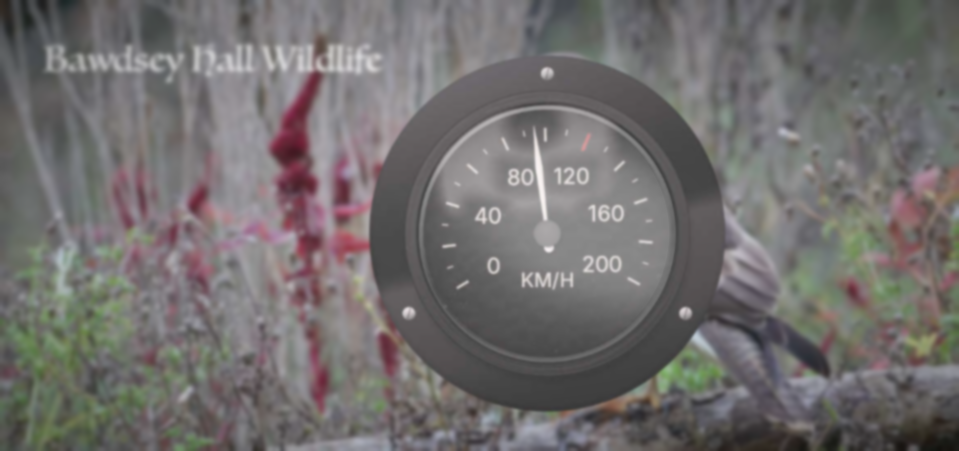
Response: value=95 unit=km/h
